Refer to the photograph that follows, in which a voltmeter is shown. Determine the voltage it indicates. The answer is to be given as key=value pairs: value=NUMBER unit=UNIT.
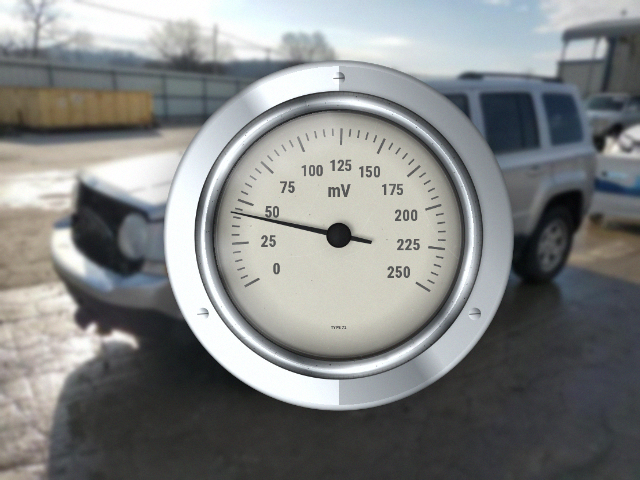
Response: value=42.5 unit=mV
